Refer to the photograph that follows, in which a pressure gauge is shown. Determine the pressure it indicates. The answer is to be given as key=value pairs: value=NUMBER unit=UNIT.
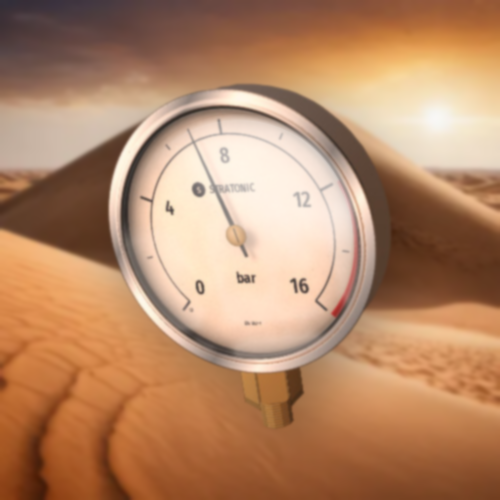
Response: value=7 unit=bar
